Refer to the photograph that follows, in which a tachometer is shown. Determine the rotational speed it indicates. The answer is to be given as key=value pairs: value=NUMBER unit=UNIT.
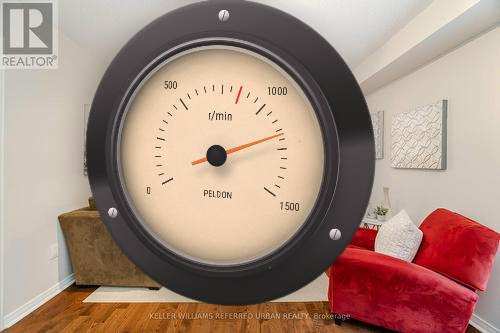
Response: value=1175 unit=rpm
